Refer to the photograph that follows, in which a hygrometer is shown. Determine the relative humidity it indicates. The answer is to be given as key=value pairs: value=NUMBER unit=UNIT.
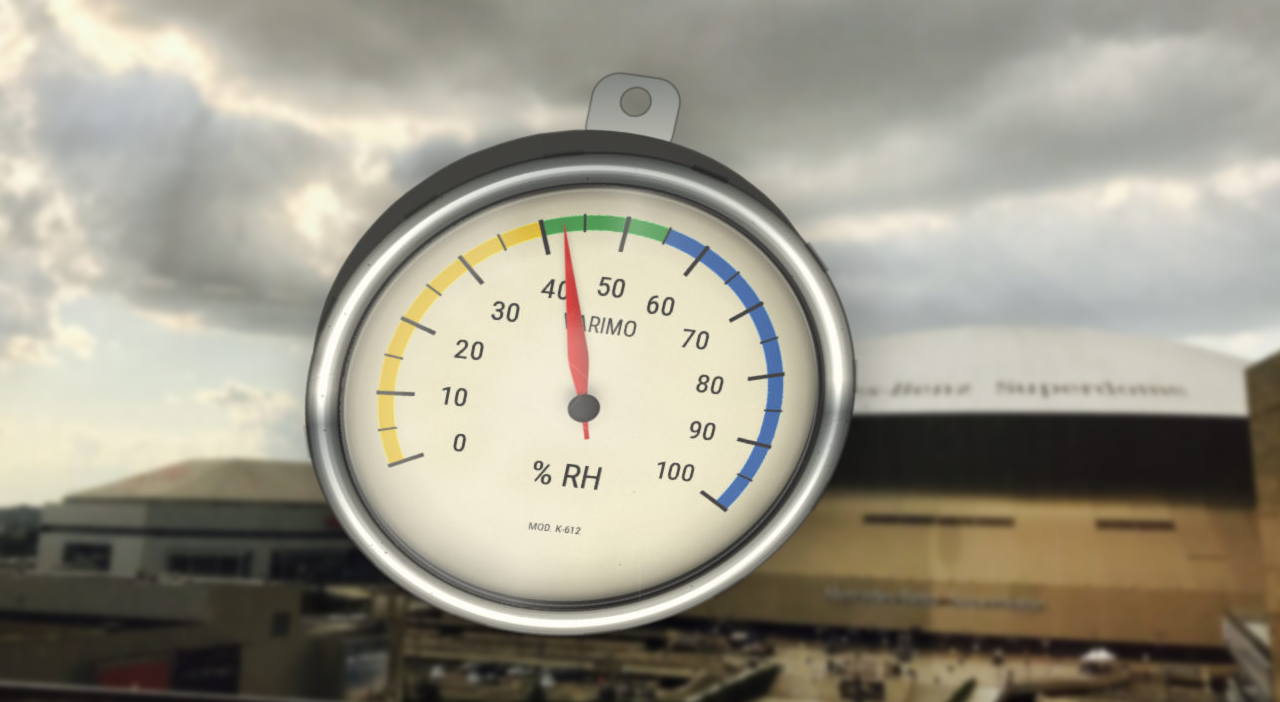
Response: value=42.5 unit=%
